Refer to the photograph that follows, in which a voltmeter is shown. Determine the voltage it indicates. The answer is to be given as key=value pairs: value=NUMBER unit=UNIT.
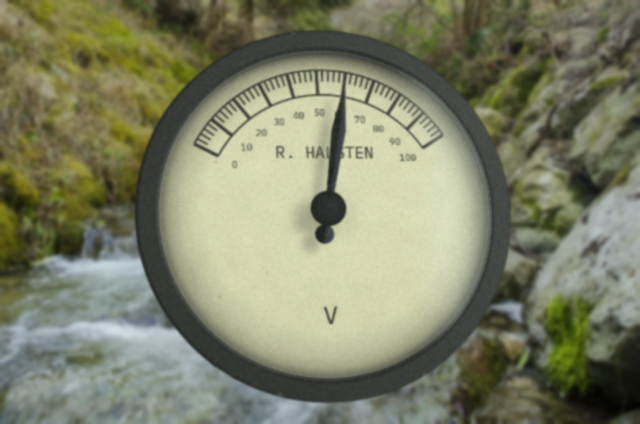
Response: value=60 unit=V
